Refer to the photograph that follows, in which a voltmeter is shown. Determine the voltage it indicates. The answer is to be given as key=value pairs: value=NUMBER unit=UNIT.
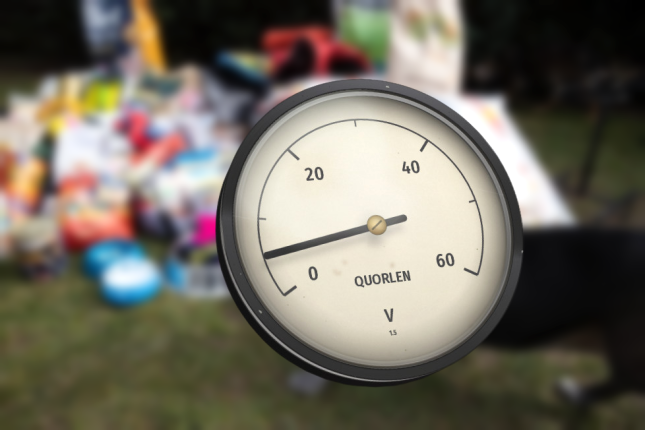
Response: value=5 unit=V
